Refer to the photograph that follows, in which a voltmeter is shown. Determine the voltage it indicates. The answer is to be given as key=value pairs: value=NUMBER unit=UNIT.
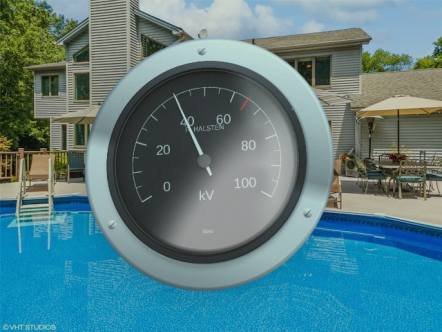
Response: value=40 unit=kV
